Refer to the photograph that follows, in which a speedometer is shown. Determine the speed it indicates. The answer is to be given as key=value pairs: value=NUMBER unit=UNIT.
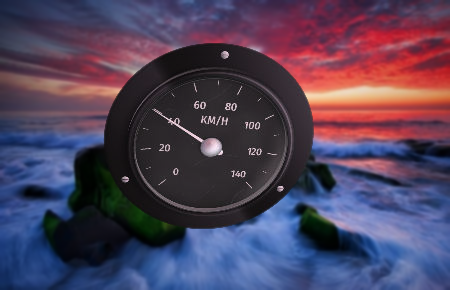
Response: value=40 unit=km/h
